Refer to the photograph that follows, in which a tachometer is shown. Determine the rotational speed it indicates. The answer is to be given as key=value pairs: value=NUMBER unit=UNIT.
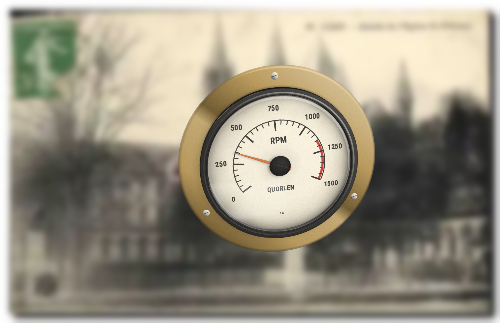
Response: value=350 unit=rpm
